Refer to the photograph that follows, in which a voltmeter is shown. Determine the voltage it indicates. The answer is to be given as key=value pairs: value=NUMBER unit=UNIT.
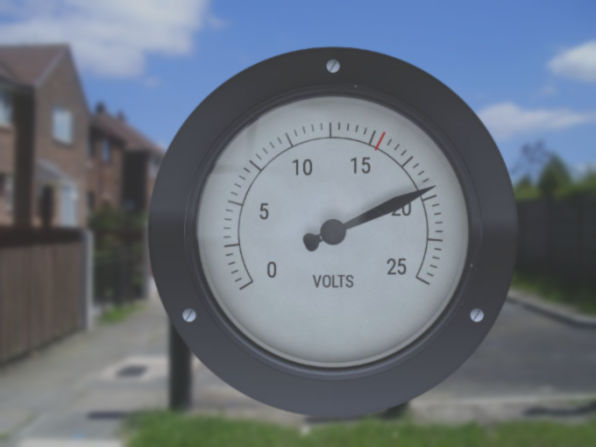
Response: value=19.5 unit=V
